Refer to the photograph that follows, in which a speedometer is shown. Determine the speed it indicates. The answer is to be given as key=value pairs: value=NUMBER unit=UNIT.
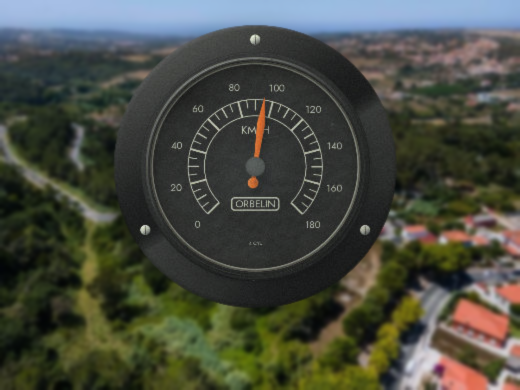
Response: value=95 unit=km/h
